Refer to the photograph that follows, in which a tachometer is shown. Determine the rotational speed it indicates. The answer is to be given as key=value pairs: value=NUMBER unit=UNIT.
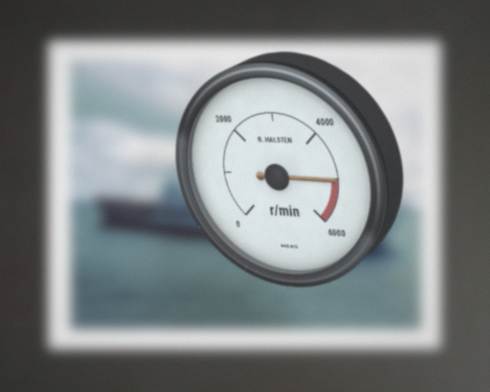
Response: value=5000 unit=rpm
